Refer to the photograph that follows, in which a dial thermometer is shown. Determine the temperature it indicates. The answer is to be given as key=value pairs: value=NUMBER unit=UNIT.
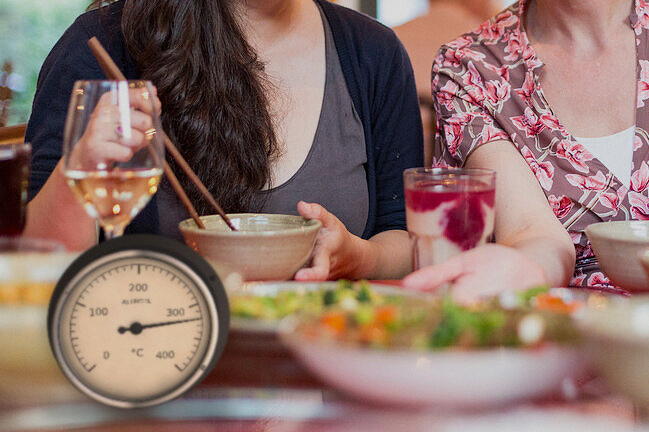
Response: value=320 unit=°C
